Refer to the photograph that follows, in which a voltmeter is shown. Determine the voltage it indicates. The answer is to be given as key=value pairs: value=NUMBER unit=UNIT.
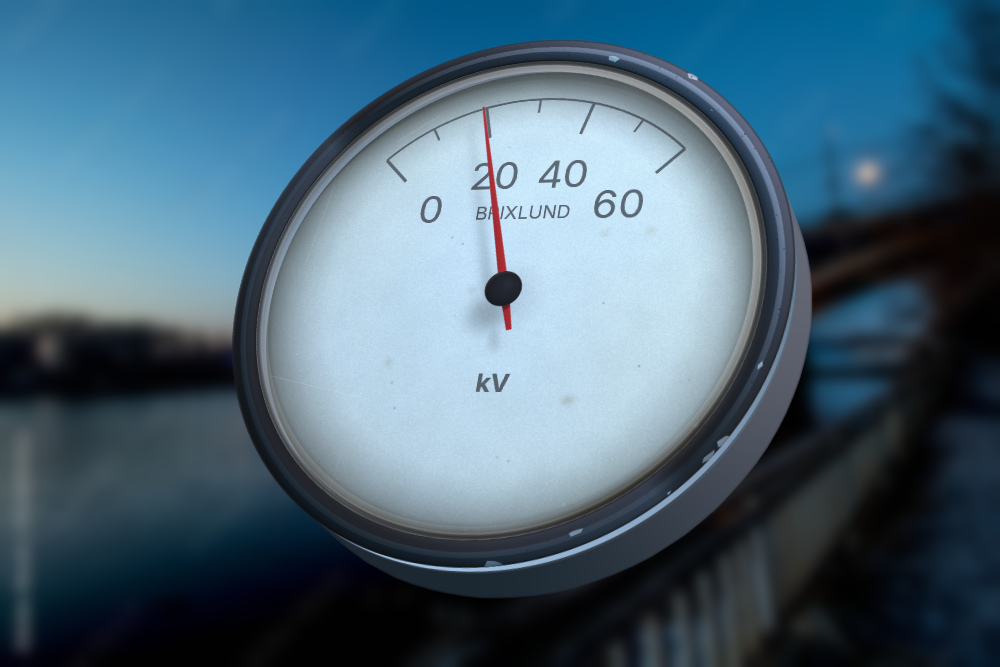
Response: value=20 unit=kV
